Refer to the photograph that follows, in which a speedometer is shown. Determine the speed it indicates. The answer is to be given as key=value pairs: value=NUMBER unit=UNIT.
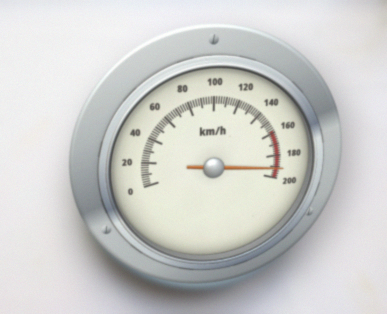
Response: value=190 unit=km/h
